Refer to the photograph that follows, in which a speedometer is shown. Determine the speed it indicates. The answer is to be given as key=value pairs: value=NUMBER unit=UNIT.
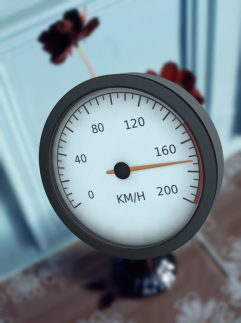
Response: value=172.5 unit=km/h
